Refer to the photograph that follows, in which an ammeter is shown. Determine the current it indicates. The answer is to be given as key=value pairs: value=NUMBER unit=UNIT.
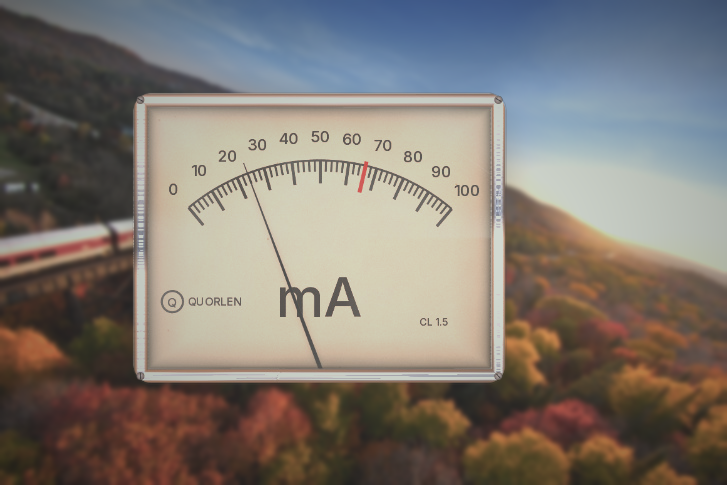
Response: value=24 unit=mA
